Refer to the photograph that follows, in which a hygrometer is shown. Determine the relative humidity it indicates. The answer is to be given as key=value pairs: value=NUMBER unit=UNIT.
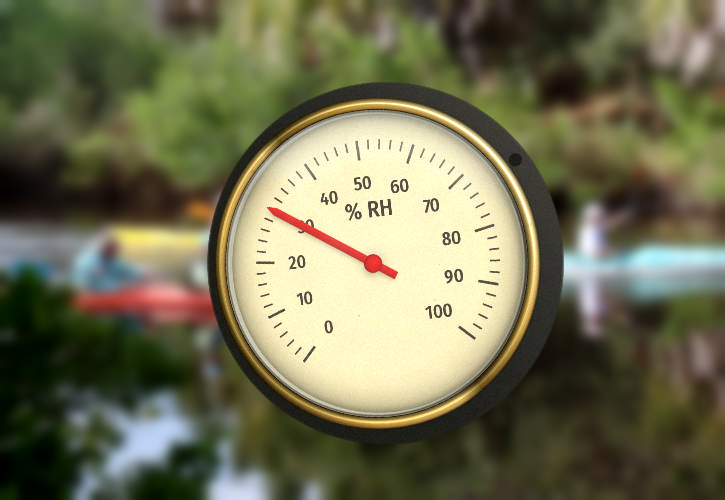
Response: value=30 unit=%
